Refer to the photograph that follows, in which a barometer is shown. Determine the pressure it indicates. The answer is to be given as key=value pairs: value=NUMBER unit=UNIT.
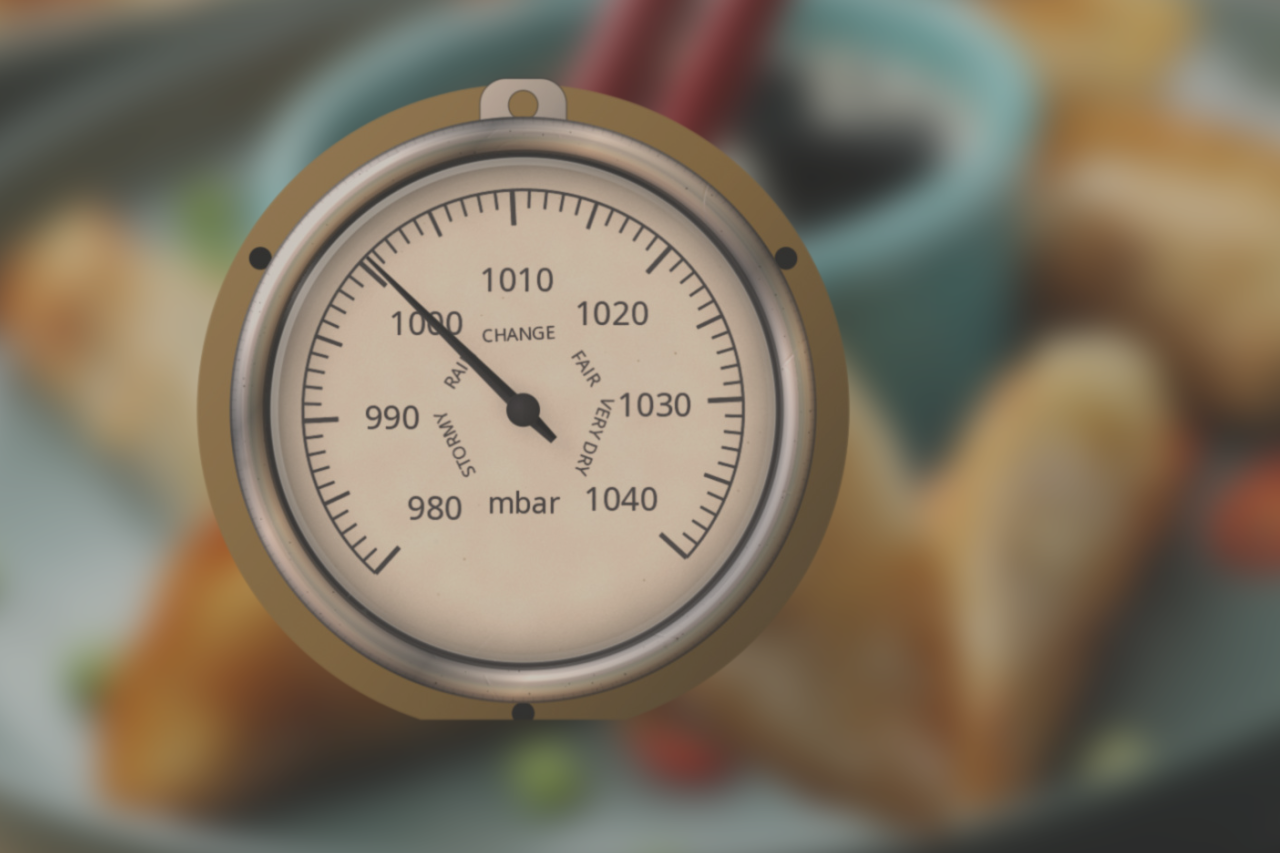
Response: value=1000.5 unit=mbar
